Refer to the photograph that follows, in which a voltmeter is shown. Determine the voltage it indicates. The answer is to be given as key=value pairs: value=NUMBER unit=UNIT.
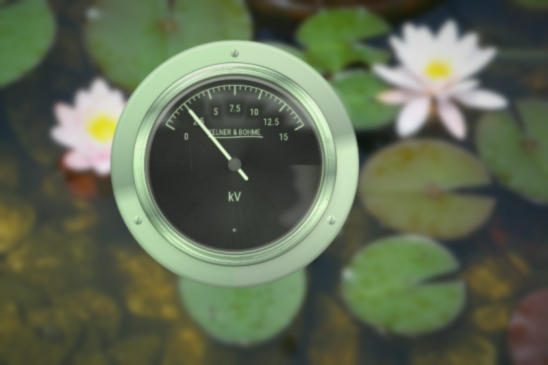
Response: value=2.5 unit=kV
